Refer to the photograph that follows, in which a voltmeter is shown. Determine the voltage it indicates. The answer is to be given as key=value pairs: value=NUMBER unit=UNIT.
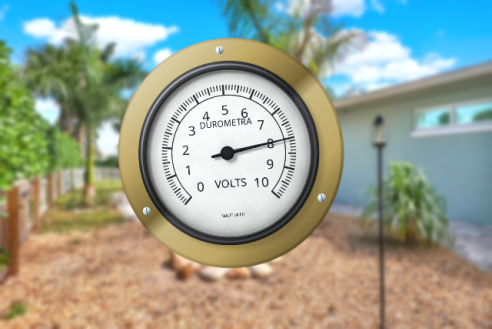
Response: value=8 unit=V
